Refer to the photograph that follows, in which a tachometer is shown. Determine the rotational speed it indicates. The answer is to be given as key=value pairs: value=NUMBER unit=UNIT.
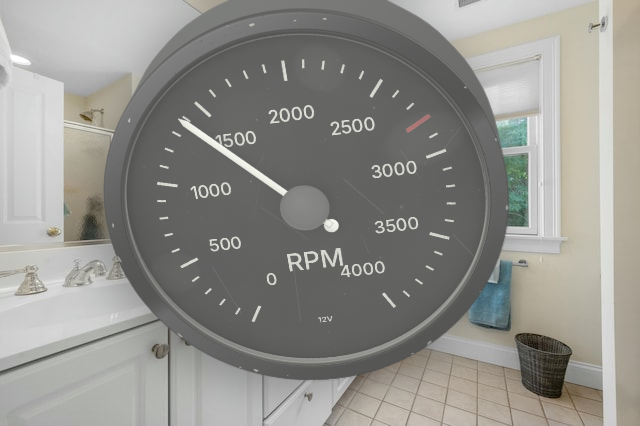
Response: value=1400 unit=rpm
